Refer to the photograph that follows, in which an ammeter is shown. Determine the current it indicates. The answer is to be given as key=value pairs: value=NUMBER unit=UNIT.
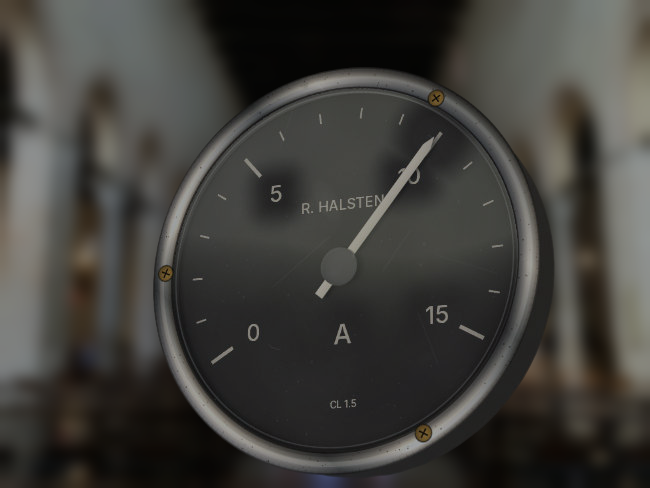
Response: value=10 unit=A
